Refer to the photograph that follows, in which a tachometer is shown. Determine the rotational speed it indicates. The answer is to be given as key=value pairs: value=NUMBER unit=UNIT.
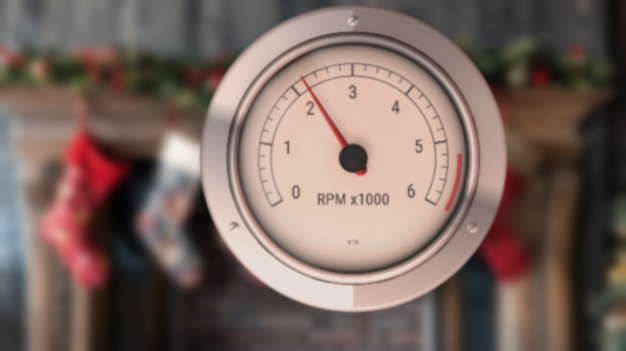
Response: value=2200 unit=rpm
